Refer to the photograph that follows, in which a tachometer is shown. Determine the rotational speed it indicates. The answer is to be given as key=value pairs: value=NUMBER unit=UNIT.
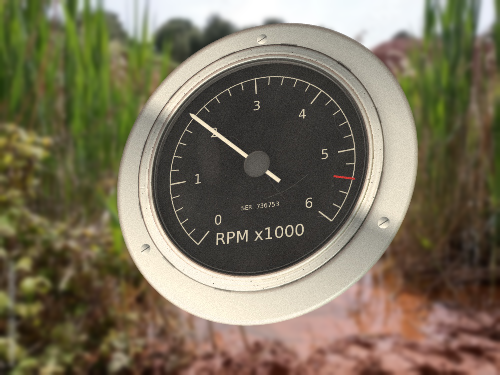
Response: value=2000 unit=rpm
